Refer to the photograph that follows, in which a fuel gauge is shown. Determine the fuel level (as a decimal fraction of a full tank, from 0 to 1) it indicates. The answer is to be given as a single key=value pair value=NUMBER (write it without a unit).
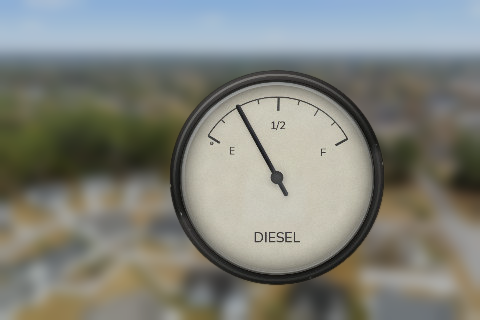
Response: value=0.25
